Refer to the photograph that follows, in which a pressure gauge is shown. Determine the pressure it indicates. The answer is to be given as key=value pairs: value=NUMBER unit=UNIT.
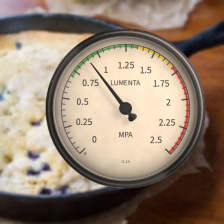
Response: value=0.9 unit=MPa
